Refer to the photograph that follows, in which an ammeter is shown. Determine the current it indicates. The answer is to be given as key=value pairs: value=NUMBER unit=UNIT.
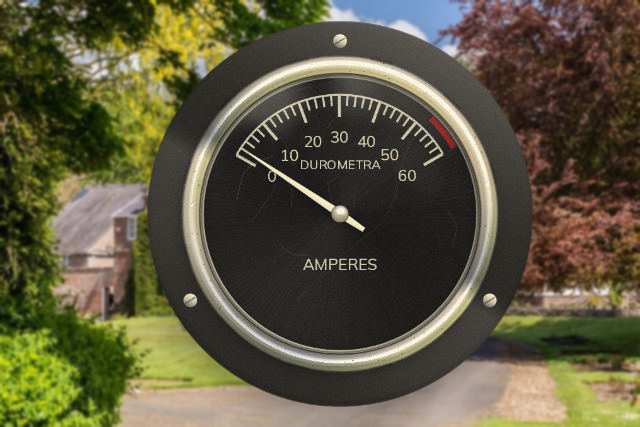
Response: value=2 unit=A
